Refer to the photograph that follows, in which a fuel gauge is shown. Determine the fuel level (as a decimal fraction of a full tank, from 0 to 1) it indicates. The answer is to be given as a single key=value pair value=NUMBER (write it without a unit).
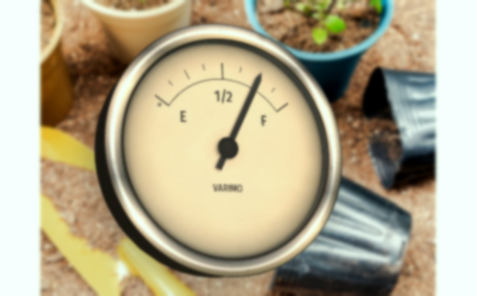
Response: value=0.75
